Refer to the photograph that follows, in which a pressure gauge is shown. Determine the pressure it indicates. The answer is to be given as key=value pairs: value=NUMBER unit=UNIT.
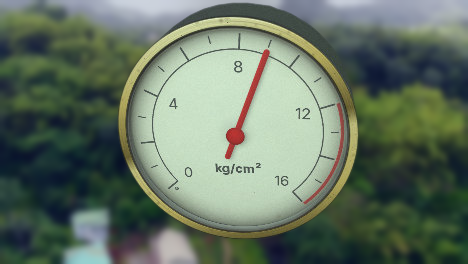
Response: value=9 unit=kg/cm²
